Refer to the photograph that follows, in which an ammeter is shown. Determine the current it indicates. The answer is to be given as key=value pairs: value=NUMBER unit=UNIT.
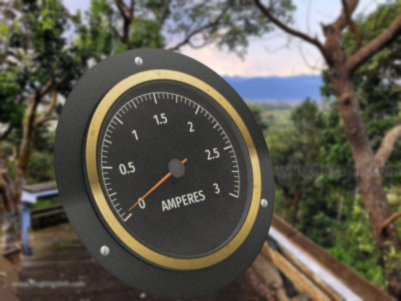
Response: value=0.05 unit=A
